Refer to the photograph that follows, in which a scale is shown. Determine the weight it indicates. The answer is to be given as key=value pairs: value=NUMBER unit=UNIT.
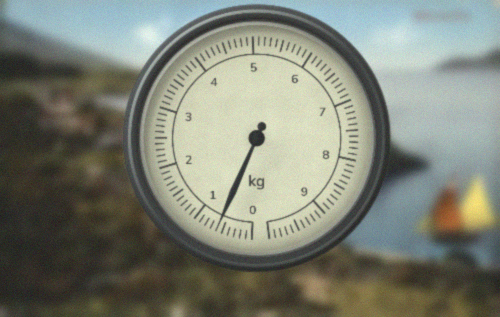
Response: value=0.6 unit=kg
